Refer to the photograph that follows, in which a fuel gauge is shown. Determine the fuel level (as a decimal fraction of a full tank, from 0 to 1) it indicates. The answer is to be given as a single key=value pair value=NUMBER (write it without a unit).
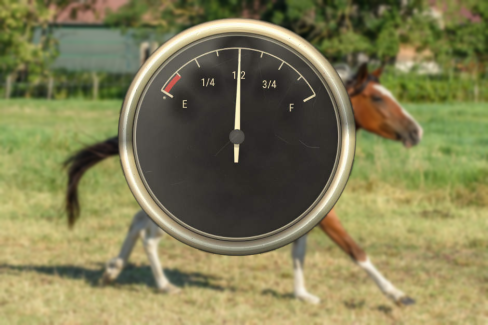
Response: value=0.5
